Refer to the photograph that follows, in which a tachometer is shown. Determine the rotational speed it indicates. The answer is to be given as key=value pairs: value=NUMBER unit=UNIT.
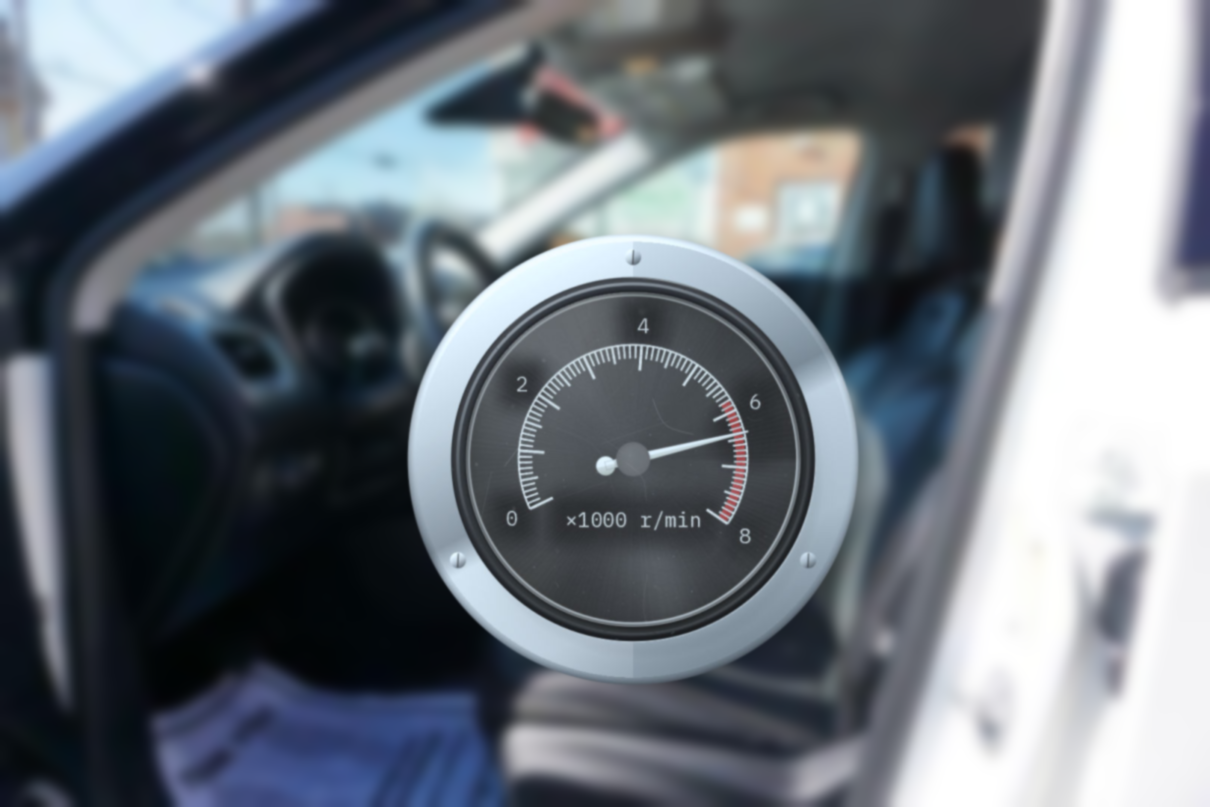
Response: value=6400 unit=rpm
